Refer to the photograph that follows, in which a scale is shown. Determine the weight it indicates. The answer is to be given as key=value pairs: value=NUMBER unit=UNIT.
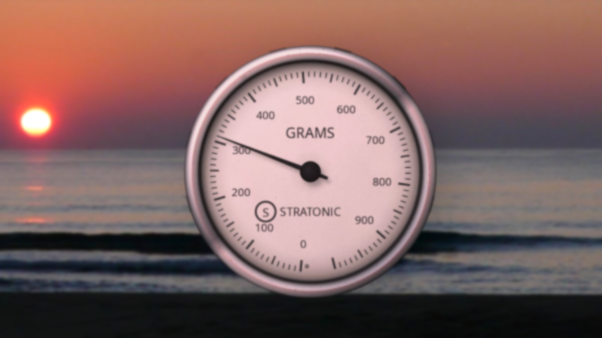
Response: value=310 unit=g
